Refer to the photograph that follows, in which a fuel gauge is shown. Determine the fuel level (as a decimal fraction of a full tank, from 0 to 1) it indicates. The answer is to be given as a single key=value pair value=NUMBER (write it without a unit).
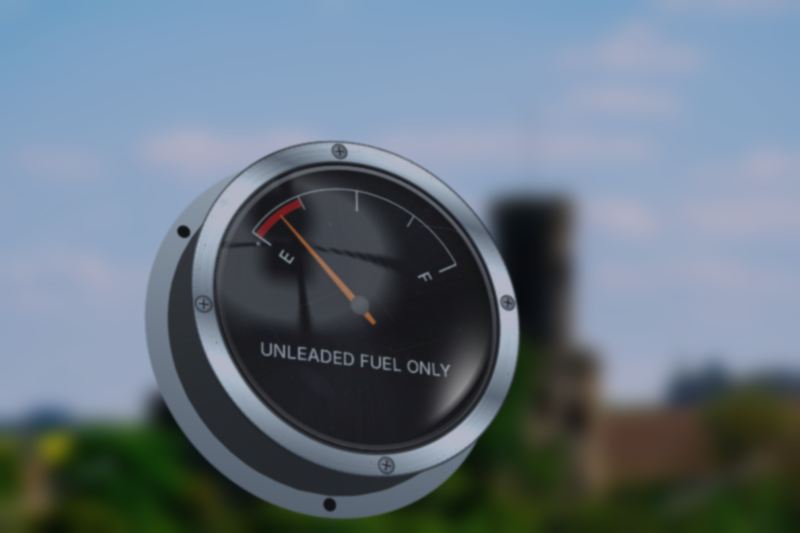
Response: value=0.125
